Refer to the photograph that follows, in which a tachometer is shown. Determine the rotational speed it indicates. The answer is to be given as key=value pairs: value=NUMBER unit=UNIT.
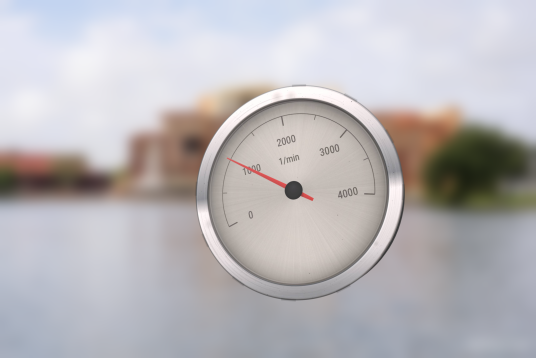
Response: value=1000 unit=rpm
